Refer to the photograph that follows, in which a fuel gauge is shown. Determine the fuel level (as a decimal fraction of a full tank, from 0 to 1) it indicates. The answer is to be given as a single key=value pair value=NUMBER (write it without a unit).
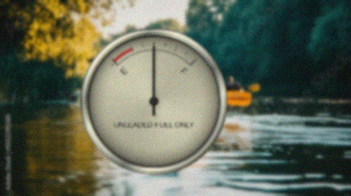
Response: value=0.5
